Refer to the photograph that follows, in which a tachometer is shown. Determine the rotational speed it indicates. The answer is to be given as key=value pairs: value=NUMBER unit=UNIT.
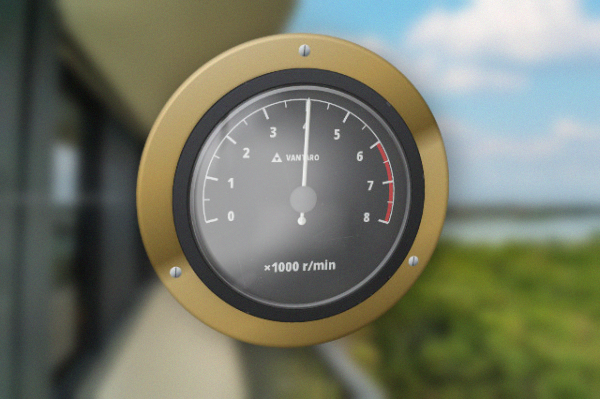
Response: value=4000 unit=rpm
